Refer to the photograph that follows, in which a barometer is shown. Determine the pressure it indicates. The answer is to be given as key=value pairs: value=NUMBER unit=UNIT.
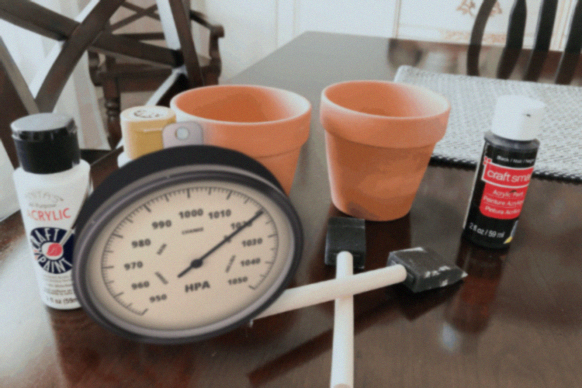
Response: value=1020 unit=hPa
